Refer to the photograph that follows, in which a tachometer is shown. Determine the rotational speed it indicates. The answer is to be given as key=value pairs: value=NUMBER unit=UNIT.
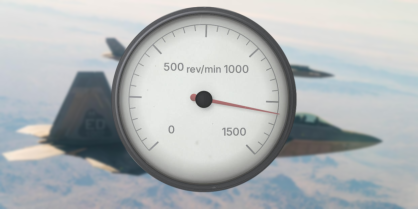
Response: value=1300 unit=rpm
